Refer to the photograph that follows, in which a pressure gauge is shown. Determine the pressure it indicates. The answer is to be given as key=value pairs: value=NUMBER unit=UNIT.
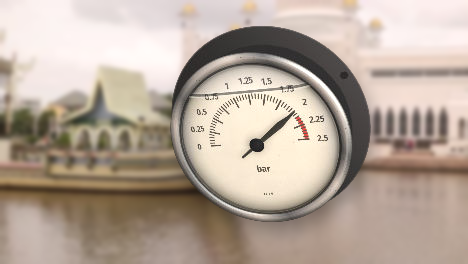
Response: value=2 unit=bar
